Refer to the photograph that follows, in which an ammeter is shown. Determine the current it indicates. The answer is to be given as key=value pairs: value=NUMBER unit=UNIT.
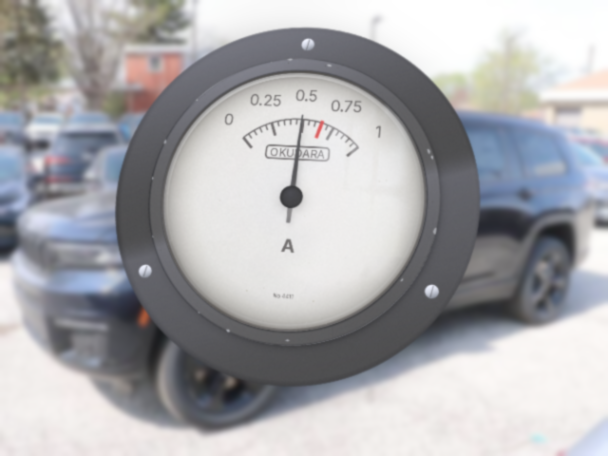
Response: value=0.5 unit=A
